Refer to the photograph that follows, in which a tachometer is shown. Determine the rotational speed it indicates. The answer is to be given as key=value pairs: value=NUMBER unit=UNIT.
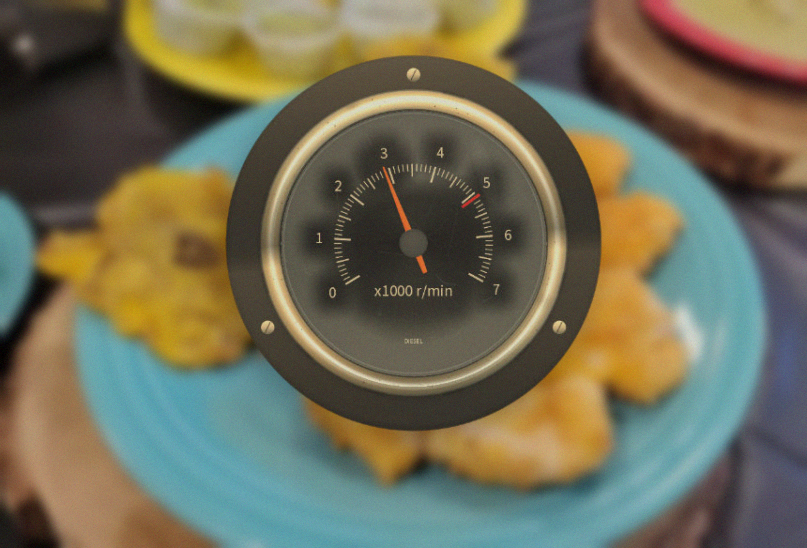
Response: value=2900 unit=rpm
